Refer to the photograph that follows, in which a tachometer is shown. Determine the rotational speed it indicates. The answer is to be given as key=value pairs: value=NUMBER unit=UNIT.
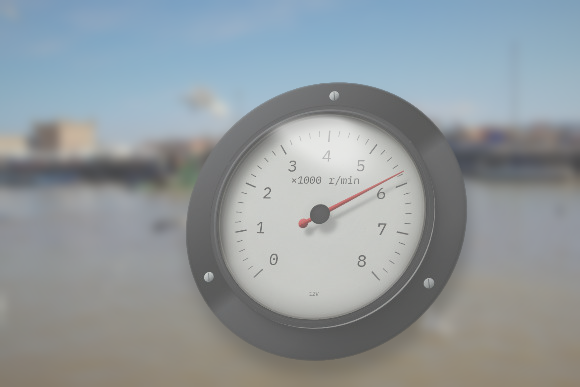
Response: value=5800 unit=rpm
